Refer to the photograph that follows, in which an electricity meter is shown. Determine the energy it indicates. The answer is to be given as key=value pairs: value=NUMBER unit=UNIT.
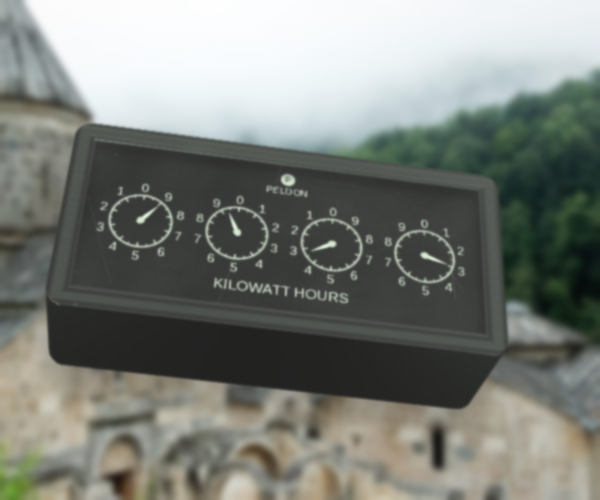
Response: value=8933 unit=kWh
